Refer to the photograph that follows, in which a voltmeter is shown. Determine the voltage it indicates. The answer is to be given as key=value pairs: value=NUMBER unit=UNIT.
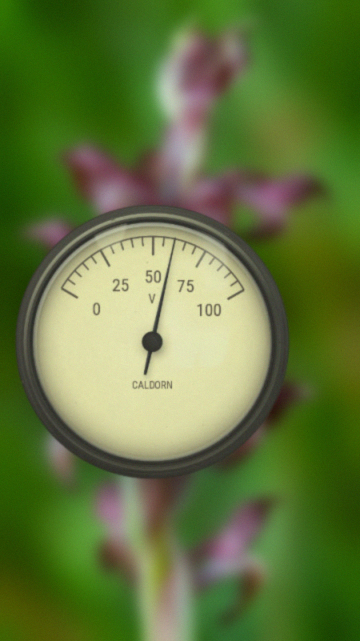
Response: value=60 unit=V
